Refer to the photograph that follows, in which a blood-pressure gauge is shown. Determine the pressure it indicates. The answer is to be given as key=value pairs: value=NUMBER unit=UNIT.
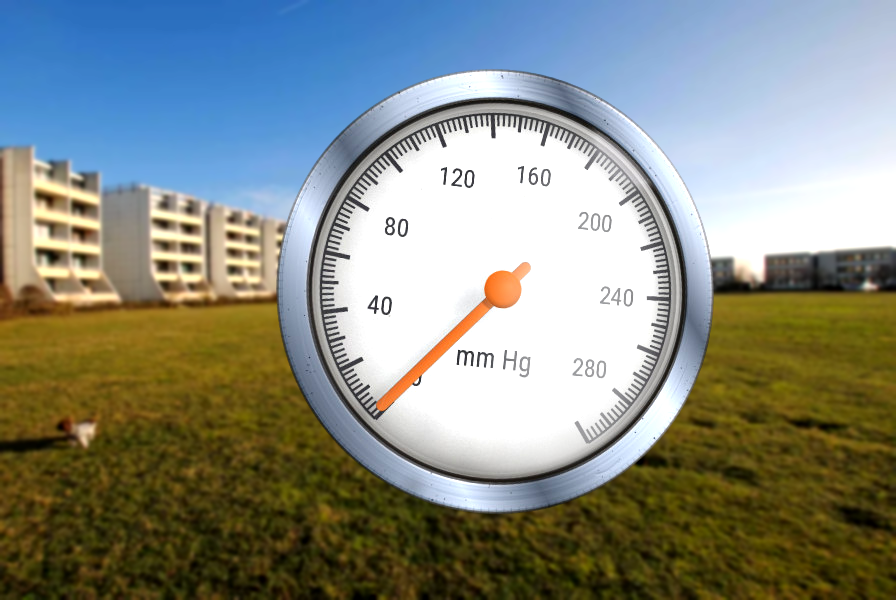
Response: value=2 unit=mmHg
